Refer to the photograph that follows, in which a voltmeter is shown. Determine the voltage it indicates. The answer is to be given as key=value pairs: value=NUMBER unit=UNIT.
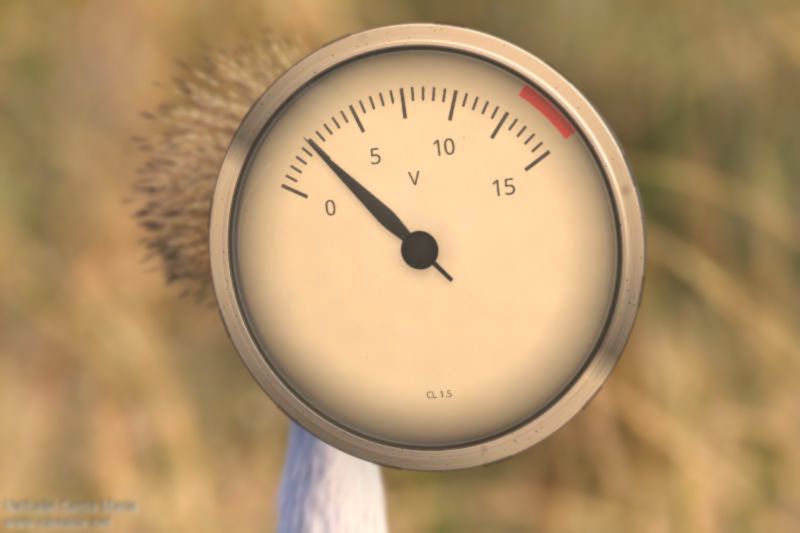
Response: value=2.5 unit=V
